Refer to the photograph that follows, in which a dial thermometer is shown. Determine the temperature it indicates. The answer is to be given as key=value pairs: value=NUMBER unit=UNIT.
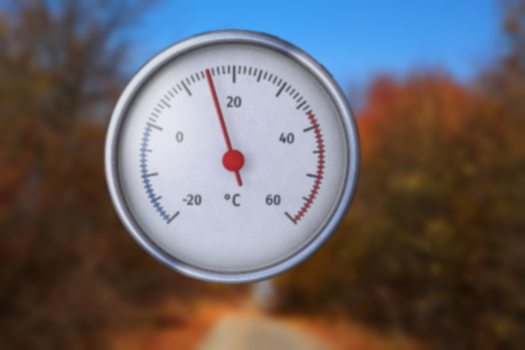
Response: value=15 unit=°C
